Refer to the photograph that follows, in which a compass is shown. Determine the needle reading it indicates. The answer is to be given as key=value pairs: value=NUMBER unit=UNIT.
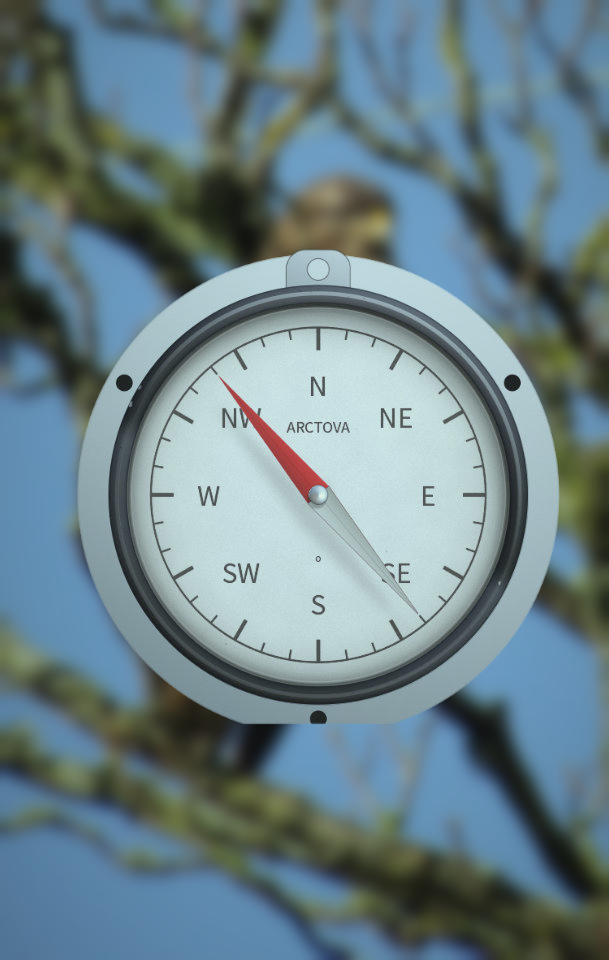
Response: value=320 unit=°
